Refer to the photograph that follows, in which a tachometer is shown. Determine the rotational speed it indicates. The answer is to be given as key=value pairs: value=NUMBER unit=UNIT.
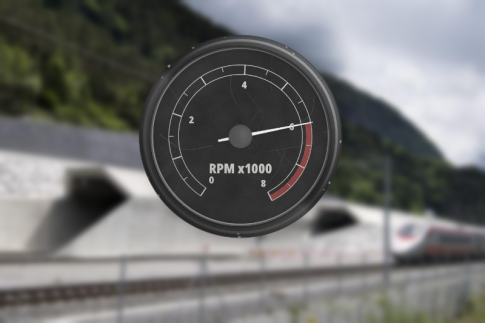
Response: value=6000 unit=rpm
